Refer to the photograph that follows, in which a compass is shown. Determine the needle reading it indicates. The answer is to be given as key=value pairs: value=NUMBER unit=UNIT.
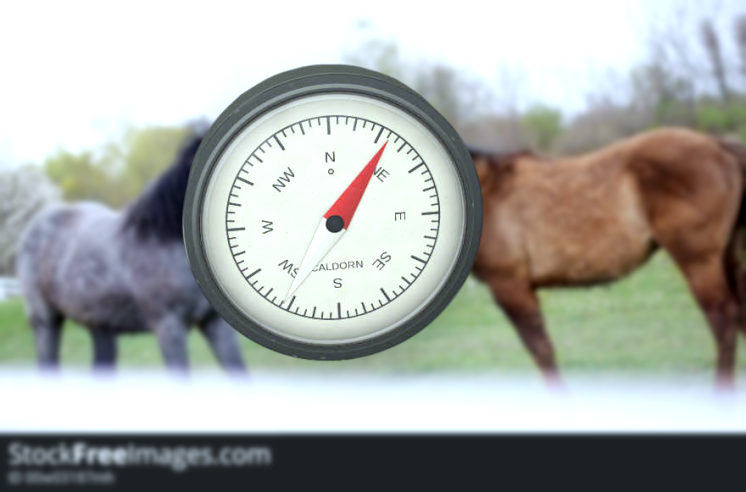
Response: value=35 unit=°
